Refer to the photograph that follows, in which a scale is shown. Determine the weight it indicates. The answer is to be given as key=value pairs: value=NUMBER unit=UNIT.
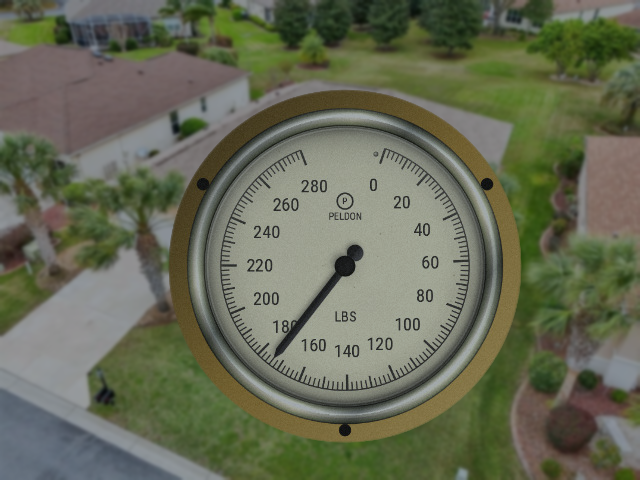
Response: value=174 unit=lb
